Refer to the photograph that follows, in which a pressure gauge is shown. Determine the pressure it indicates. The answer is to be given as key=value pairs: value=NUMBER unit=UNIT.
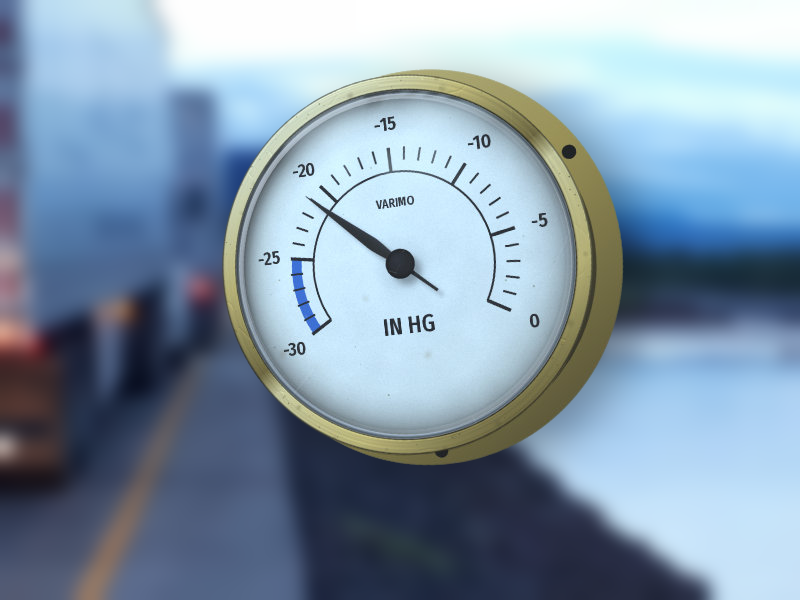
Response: value=-21 unit=inHg
